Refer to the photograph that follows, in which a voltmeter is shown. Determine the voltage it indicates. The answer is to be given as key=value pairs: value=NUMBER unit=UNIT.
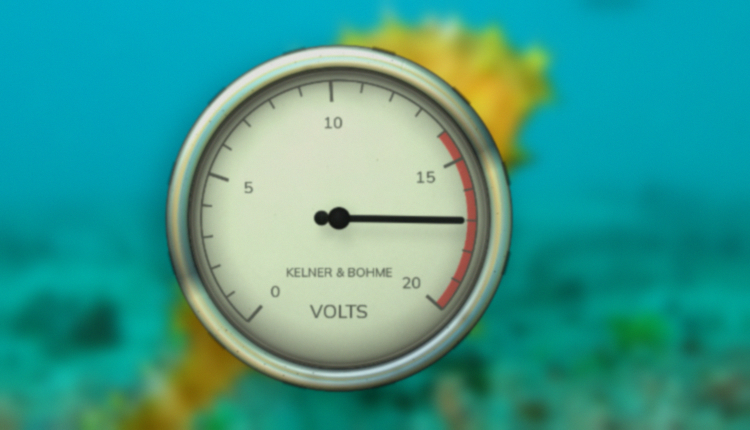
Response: value=17 unit=V
